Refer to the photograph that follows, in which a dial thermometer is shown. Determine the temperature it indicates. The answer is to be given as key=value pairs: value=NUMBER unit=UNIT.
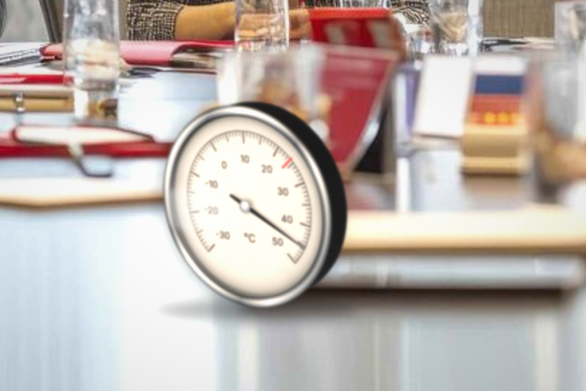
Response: value=45 unit=°C
